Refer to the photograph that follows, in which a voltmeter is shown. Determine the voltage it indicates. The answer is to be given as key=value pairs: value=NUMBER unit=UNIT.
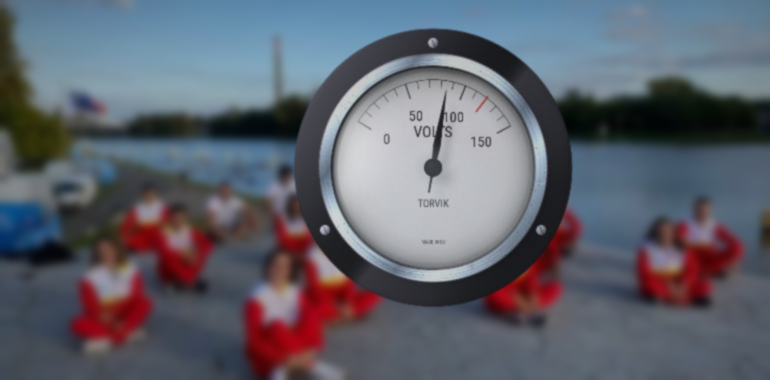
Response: value=85 unit=V
